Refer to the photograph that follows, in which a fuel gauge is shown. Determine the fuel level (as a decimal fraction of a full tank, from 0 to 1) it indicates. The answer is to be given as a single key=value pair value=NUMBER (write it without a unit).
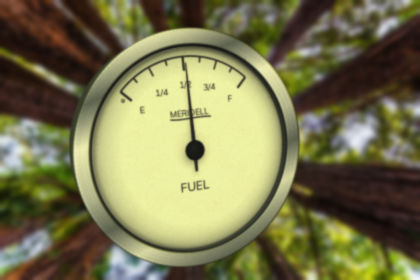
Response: value=0.5
